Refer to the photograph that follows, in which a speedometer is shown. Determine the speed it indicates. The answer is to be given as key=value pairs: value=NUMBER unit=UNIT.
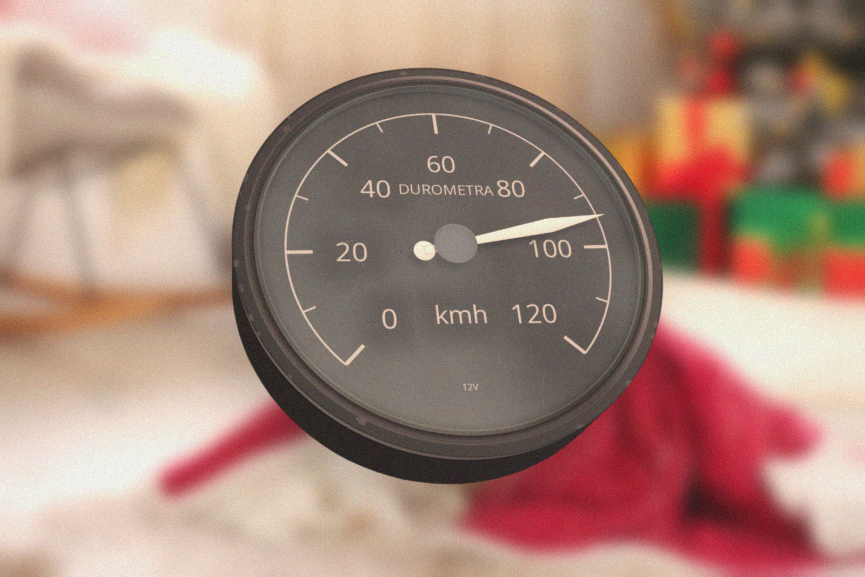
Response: value=95 unit=km/h
